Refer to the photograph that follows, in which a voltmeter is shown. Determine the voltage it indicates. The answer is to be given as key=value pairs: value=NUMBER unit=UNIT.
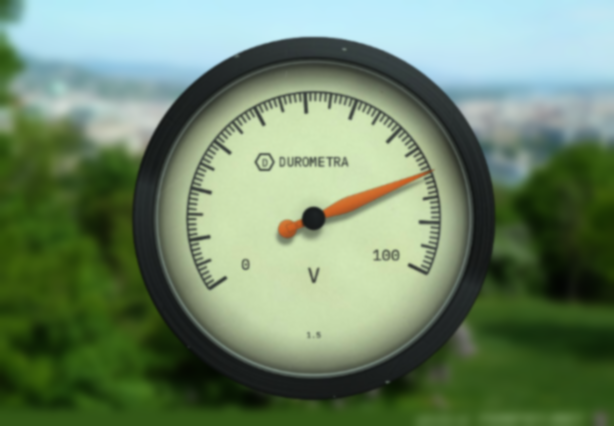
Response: value=80 unit=V
